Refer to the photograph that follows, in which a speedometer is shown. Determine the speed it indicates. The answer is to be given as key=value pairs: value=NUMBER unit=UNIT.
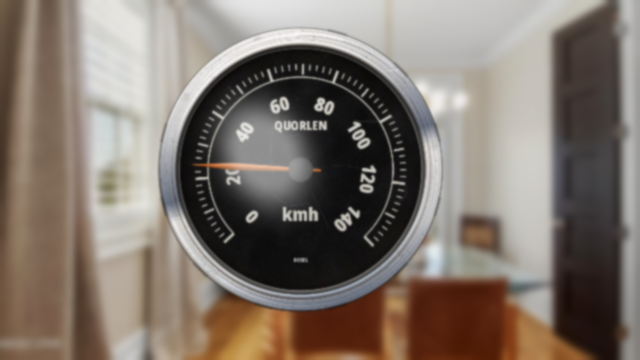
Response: value=24 unit=km/h
